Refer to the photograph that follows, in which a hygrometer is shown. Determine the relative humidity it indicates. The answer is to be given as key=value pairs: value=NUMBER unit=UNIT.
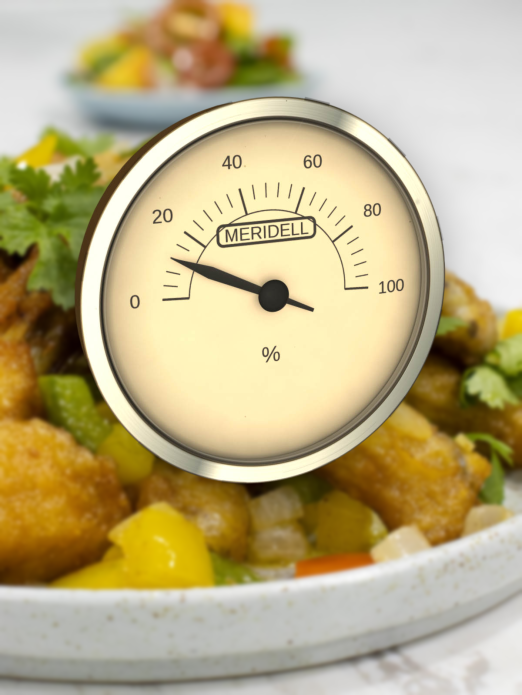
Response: value=12 unit=%
